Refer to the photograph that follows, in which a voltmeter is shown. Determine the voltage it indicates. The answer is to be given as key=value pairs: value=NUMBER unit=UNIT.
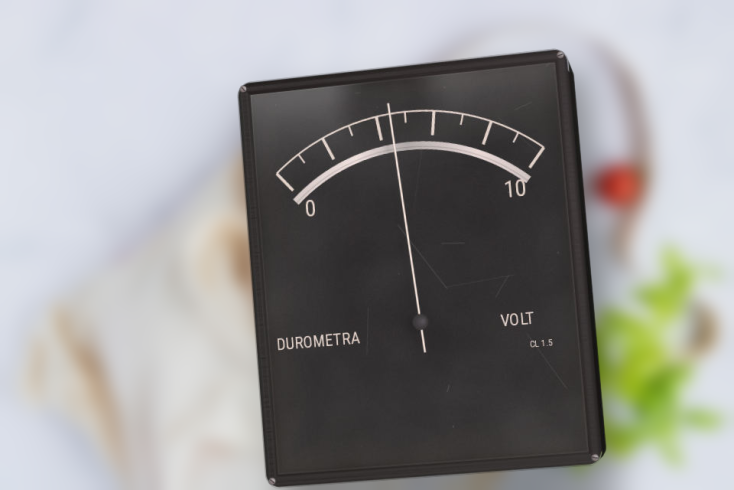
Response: value=4.5 unit=V
